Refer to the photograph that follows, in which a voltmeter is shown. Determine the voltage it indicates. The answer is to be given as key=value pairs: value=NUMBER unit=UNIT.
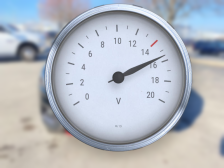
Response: value=15.5 unit=V
